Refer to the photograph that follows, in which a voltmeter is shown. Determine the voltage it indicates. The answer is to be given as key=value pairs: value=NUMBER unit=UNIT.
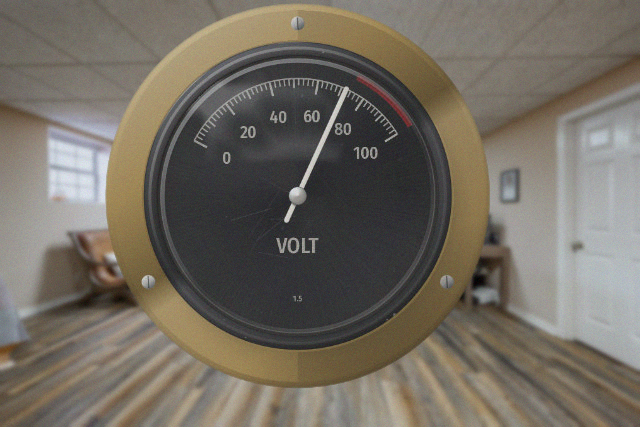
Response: value=72 unit=V
